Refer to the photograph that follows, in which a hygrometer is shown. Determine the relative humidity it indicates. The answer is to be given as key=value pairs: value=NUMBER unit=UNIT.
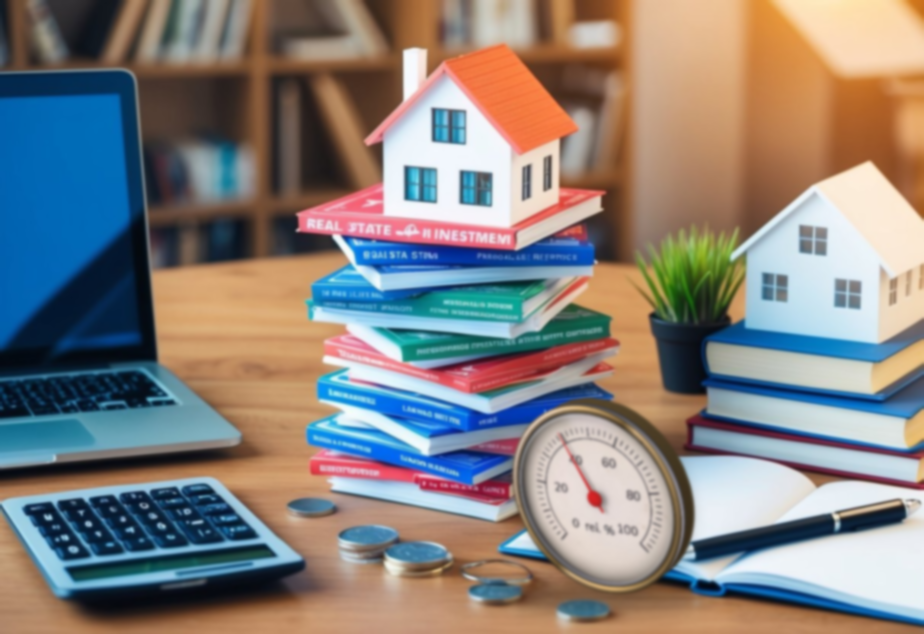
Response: value=40 unit=%
